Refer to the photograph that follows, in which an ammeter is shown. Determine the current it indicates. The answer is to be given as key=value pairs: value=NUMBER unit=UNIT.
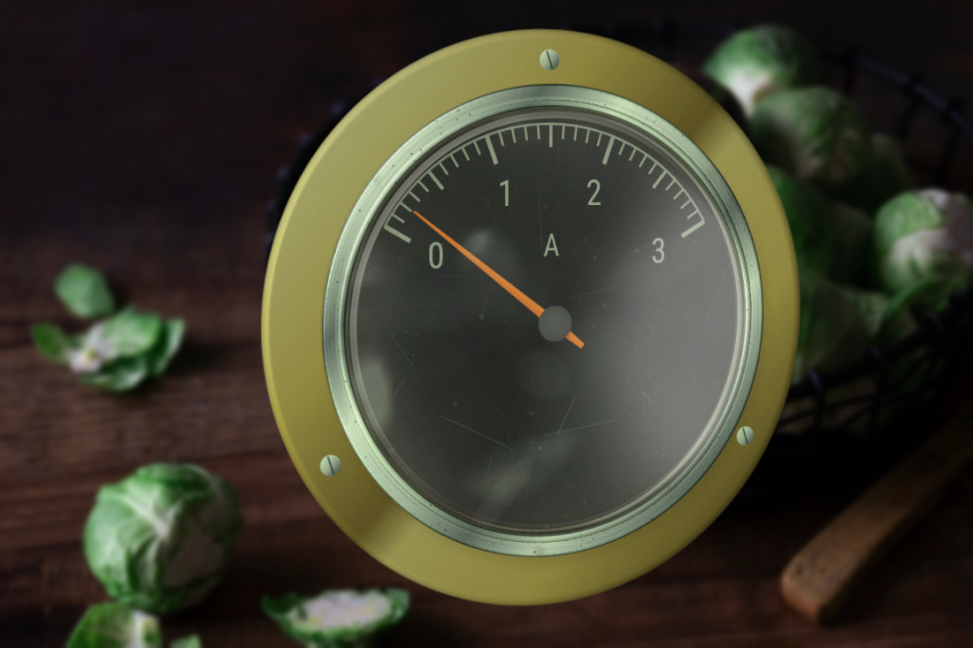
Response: value=0.2 unit=A
